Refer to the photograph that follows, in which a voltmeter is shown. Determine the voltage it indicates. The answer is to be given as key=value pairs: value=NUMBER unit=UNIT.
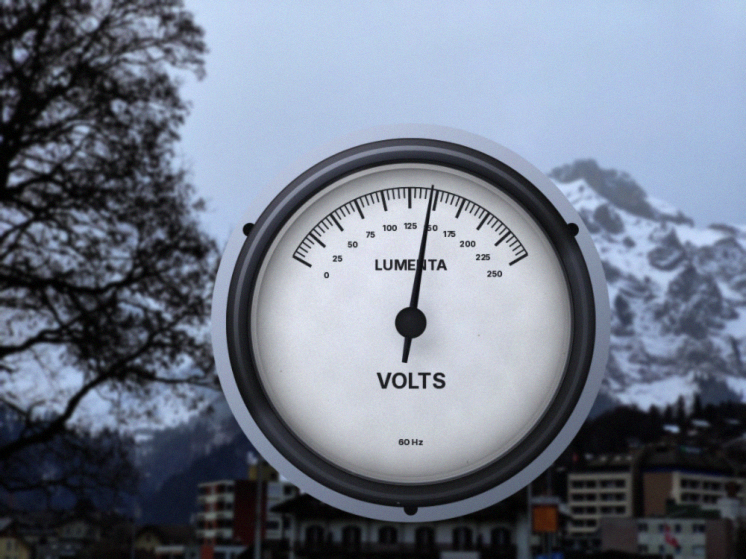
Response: value=145 unit=V
